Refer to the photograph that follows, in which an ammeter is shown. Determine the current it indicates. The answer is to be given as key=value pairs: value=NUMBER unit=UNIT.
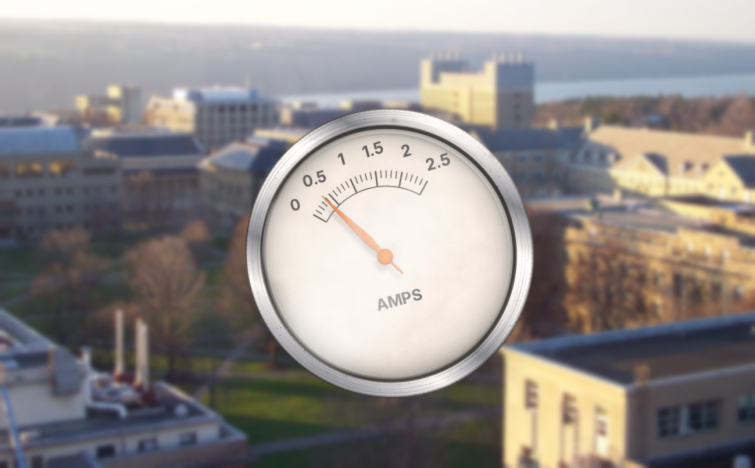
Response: value=0.4 unit=A
